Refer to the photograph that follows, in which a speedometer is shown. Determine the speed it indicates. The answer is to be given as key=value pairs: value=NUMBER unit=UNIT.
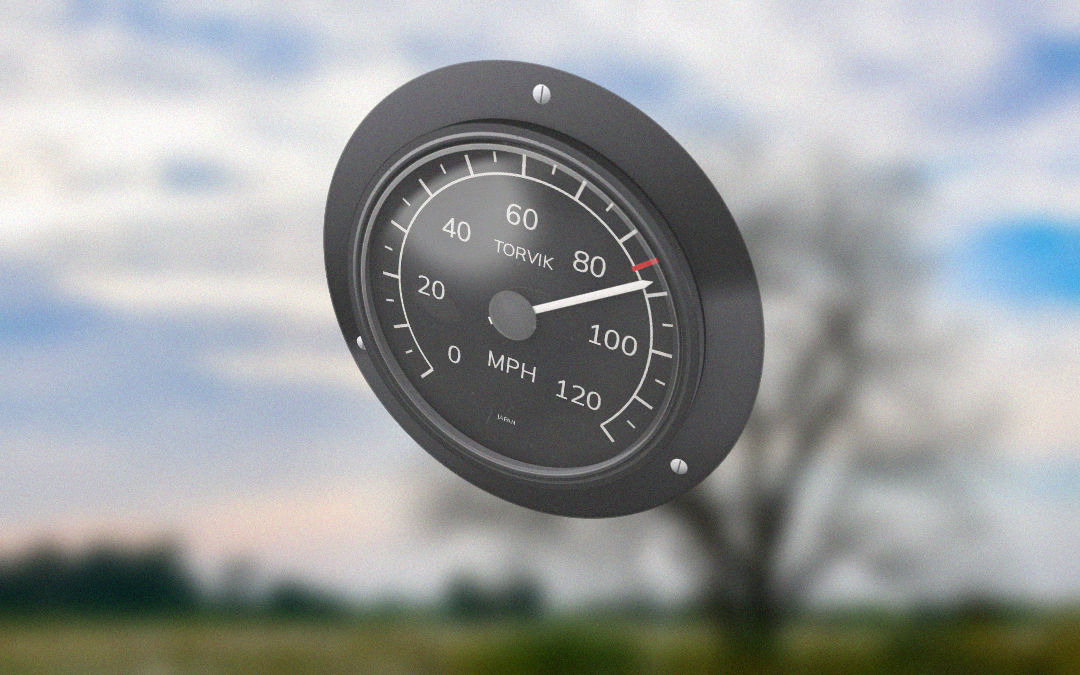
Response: value=87.5 unit=mph
